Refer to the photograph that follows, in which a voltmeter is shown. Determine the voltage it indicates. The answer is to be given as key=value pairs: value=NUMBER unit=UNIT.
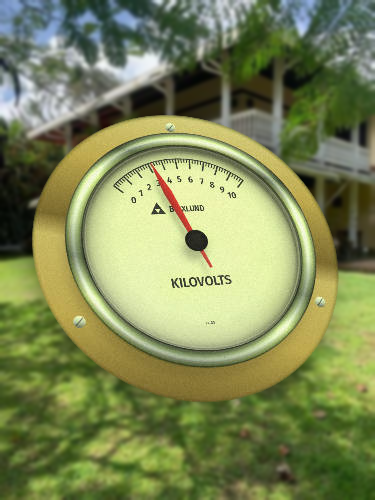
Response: value=3 unit=kV
